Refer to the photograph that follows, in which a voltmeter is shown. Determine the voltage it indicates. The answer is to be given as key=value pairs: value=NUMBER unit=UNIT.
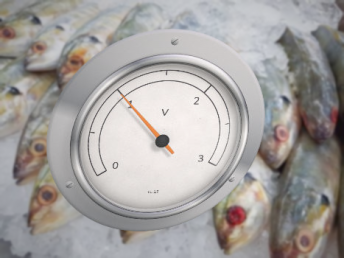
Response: value=1 unit=V
